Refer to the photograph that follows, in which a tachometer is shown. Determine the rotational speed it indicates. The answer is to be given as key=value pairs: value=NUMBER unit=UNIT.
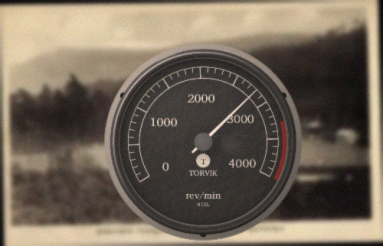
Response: value=2800 unit=rpm
